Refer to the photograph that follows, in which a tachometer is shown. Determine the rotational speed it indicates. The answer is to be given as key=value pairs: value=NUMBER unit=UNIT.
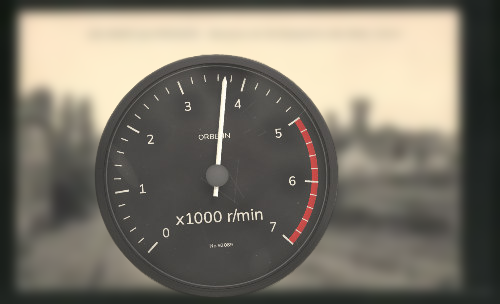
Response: value=3700 unit=rpm
